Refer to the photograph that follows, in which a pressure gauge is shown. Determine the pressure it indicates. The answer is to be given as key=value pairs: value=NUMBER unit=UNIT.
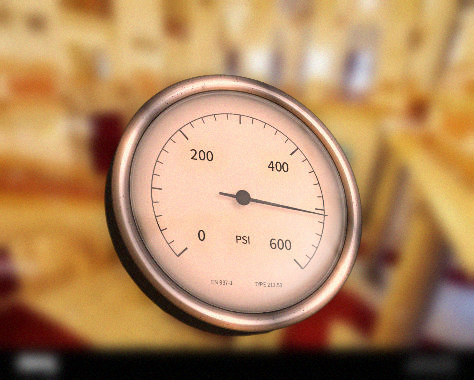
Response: value=510 unit=psi
